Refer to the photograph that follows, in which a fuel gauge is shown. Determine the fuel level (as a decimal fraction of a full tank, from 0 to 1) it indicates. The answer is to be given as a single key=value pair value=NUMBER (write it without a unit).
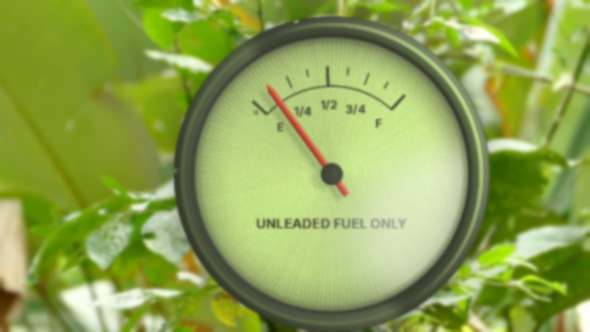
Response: value=0.125
